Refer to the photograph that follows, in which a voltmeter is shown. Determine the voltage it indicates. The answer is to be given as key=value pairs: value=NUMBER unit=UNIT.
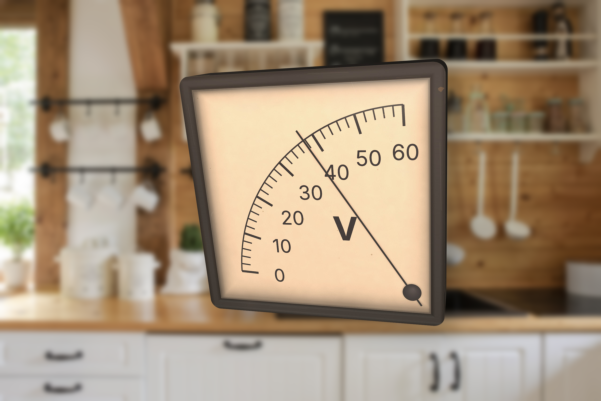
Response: value=38 unit=V
